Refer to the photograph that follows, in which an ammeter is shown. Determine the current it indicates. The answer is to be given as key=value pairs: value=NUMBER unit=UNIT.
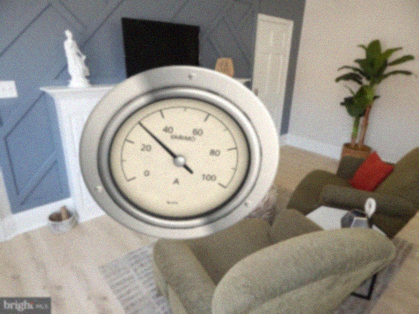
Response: value=30 unit=A
